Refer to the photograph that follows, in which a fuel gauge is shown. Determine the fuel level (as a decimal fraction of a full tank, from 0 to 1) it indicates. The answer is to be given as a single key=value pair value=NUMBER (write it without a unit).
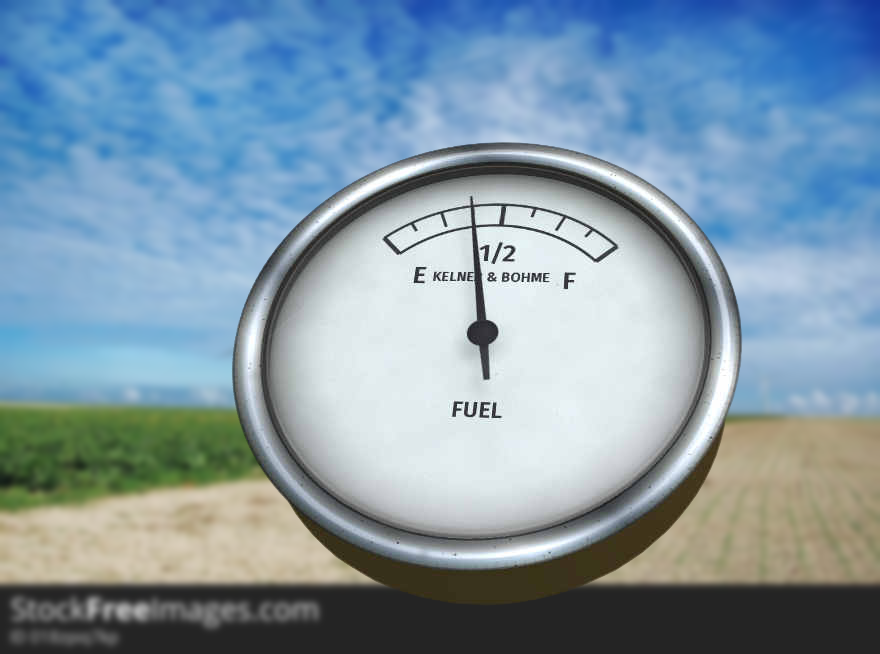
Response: value=0.375
